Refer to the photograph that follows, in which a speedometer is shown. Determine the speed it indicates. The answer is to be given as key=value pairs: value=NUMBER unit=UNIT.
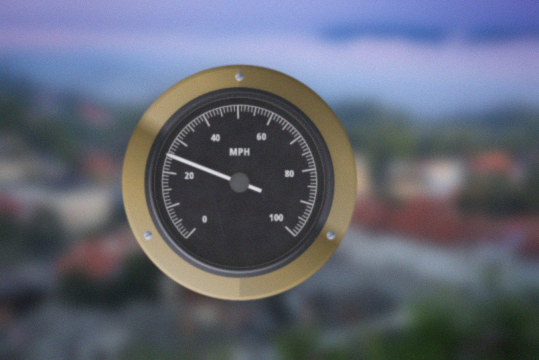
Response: value=25 unit=mph
